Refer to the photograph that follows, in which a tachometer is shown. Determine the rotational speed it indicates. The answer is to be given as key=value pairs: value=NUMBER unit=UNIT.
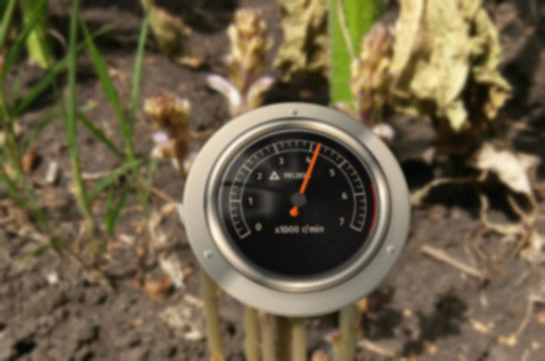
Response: value=4200 unit=rpm
